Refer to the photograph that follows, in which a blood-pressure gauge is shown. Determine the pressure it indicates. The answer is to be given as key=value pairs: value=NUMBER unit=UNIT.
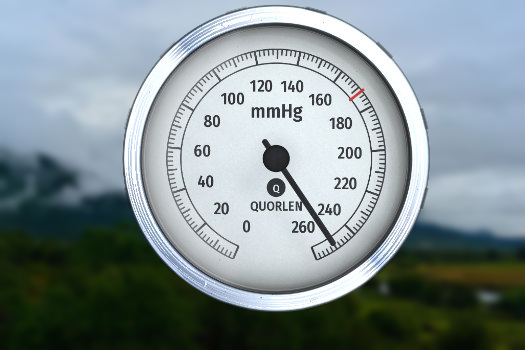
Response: value=250 unit=mmHg
